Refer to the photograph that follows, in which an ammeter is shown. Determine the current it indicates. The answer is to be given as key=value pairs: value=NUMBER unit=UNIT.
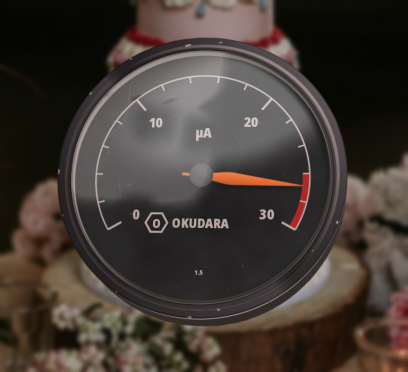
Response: value=27 unit=µA
